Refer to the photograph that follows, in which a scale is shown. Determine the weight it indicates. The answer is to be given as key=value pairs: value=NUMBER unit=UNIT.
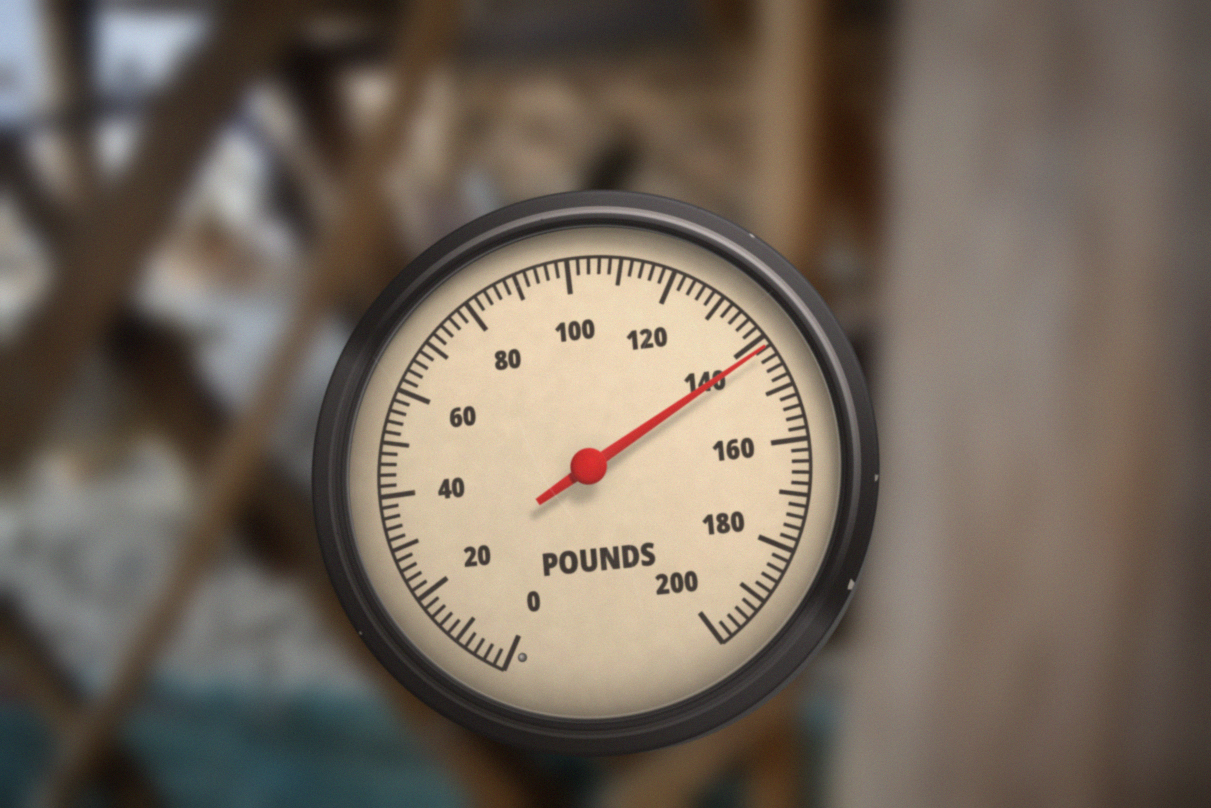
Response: value=142 unit=lb
